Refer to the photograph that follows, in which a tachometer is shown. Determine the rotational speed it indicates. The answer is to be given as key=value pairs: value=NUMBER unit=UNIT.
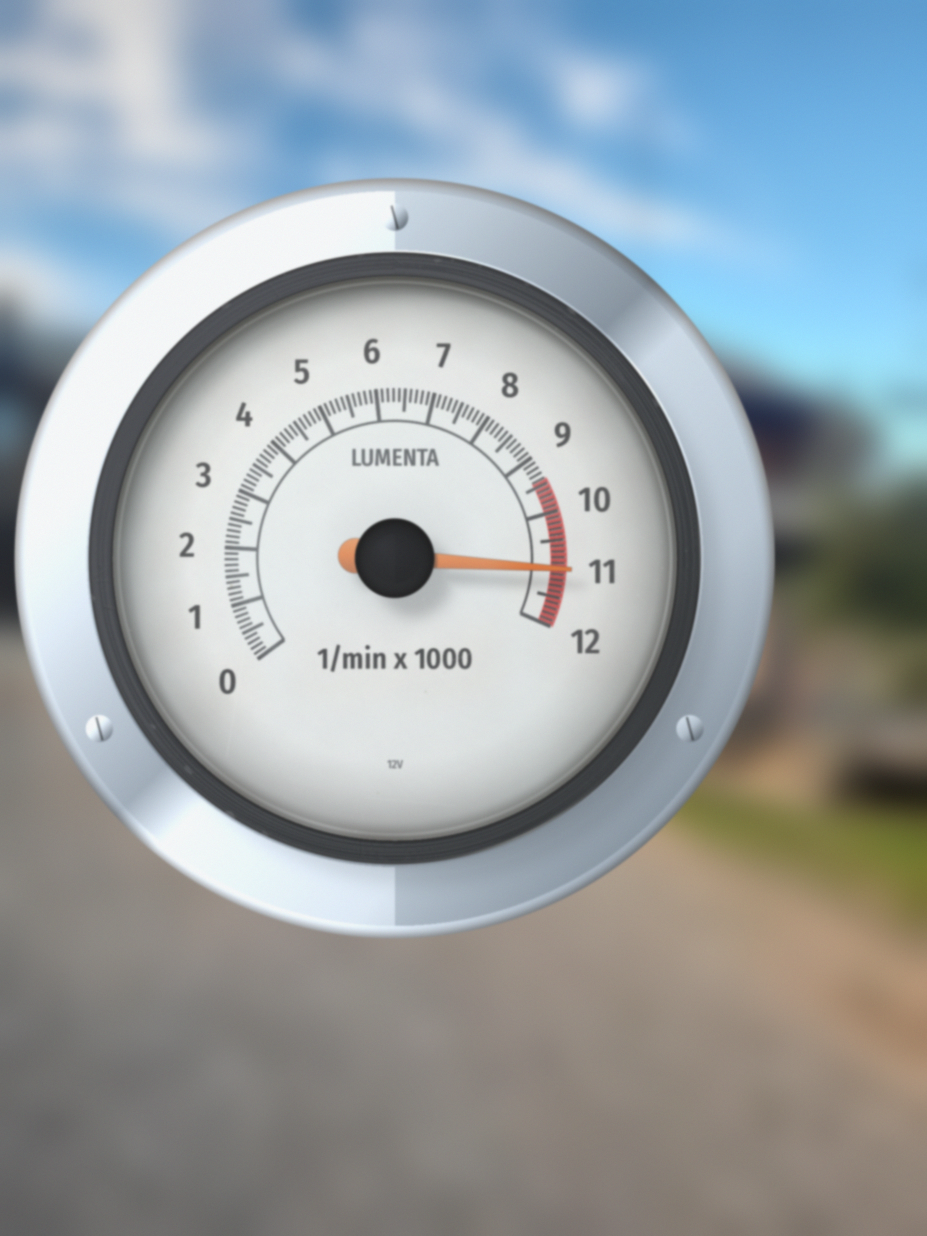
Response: value=11000 unit=rpm
